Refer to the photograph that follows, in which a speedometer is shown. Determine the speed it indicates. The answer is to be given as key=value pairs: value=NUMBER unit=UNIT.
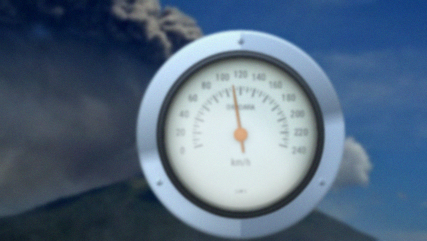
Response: value=110 unit=km/h
